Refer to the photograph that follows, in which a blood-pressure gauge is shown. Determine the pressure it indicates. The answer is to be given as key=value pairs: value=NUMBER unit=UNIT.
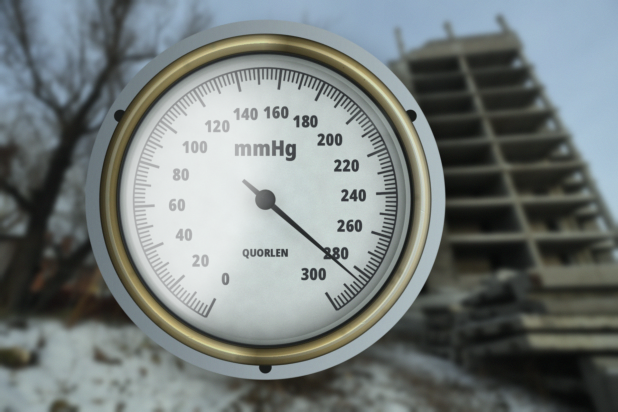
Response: value=284 unit=mmHg
